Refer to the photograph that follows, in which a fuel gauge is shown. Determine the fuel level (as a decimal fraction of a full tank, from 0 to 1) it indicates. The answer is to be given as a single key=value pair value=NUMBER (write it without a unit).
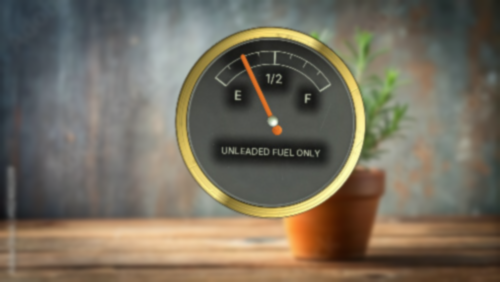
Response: value=0.25
